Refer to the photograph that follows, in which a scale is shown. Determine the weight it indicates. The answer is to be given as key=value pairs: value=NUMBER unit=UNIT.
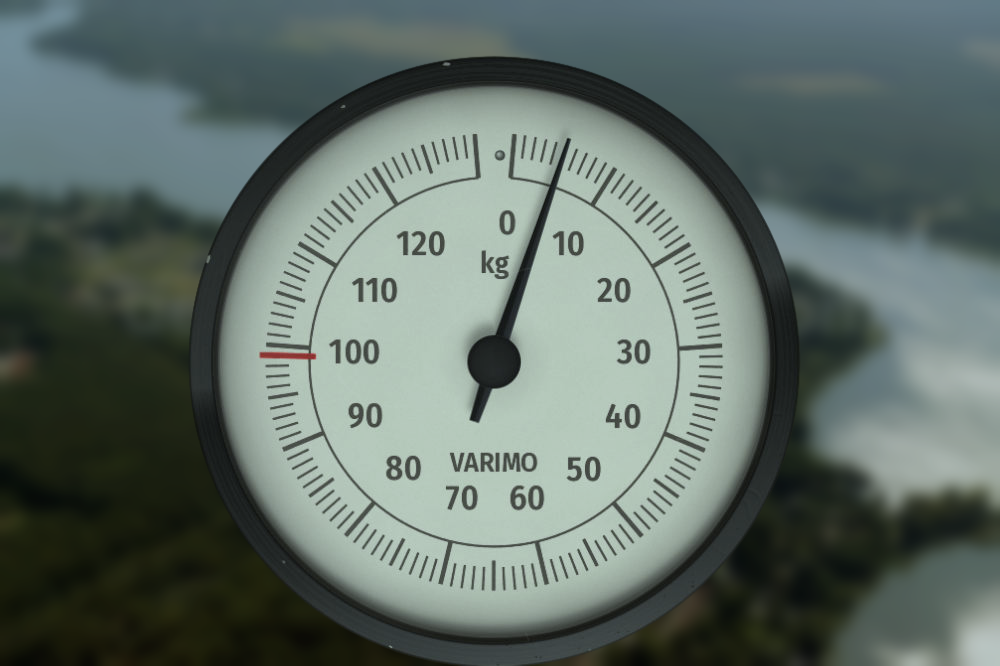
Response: value=5 unit=kg
